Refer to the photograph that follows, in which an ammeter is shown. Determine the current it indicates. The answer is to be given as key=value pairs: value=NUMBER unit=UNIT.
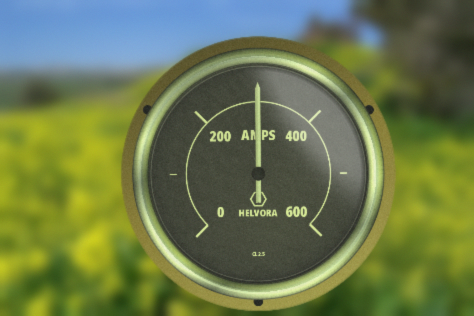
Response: value=300 unit=A
